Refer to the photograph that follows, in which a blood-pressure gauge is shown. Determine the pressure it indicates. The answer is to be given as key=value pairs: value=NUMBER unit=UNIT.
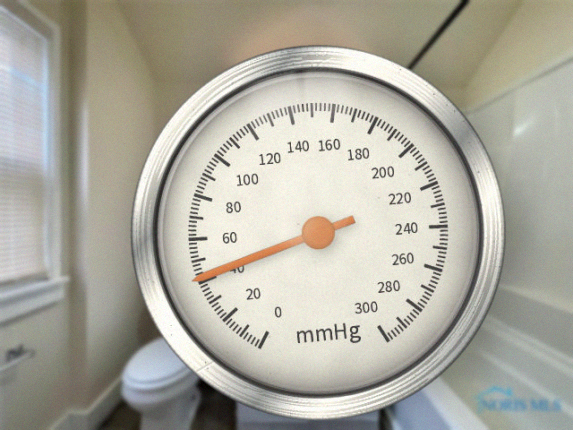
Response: value=42 unit=mmHg
